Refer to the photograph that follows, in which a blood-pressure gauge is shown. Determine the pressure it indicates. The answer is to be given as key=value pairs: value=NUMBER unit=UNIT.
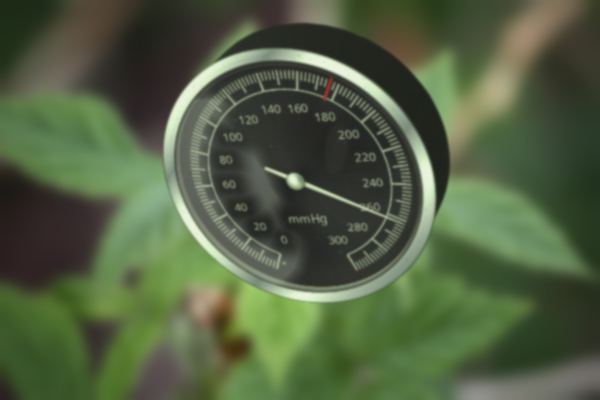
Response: value=260 unit=mmHg
